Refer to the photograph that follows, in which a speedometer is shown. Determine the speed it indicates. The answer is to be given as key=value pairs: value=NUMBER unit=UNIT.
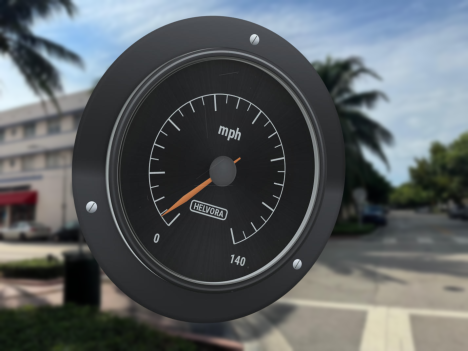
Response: value=5 unit=mph
